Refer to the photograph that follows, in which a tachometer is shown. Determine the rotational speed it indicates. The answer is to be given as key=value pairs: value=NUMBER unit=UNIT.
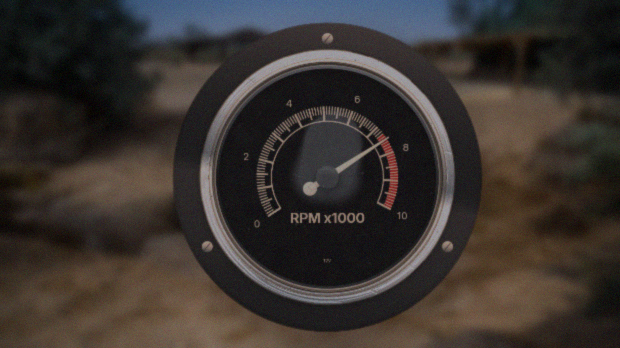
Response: value=7500 unit=rpm
